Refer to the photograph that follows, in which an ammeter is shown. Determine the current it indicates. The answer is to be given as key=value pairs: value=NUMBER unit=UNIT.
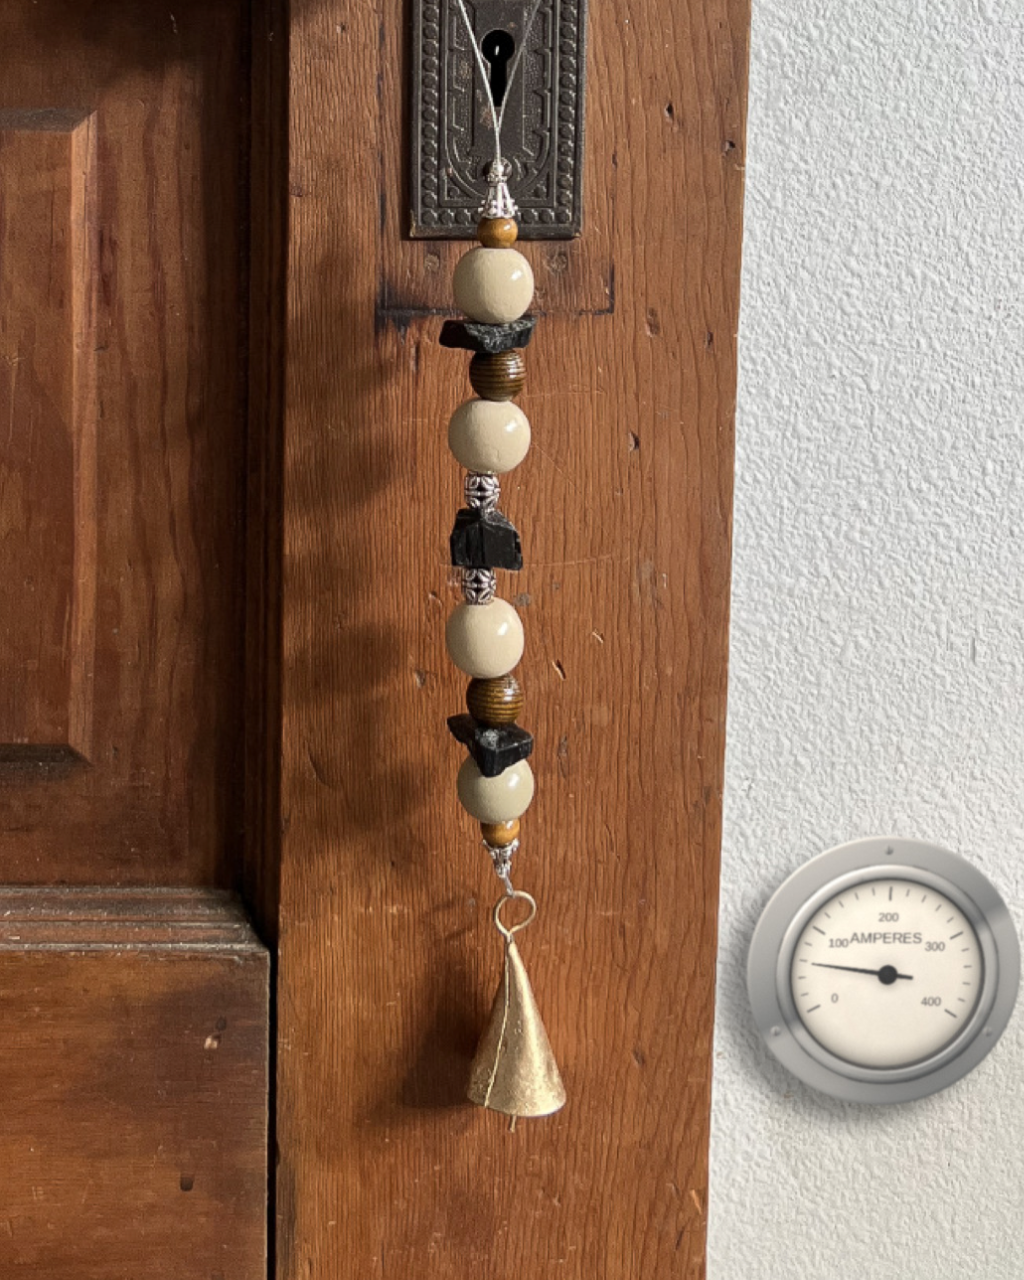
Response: value=60 unit=A
